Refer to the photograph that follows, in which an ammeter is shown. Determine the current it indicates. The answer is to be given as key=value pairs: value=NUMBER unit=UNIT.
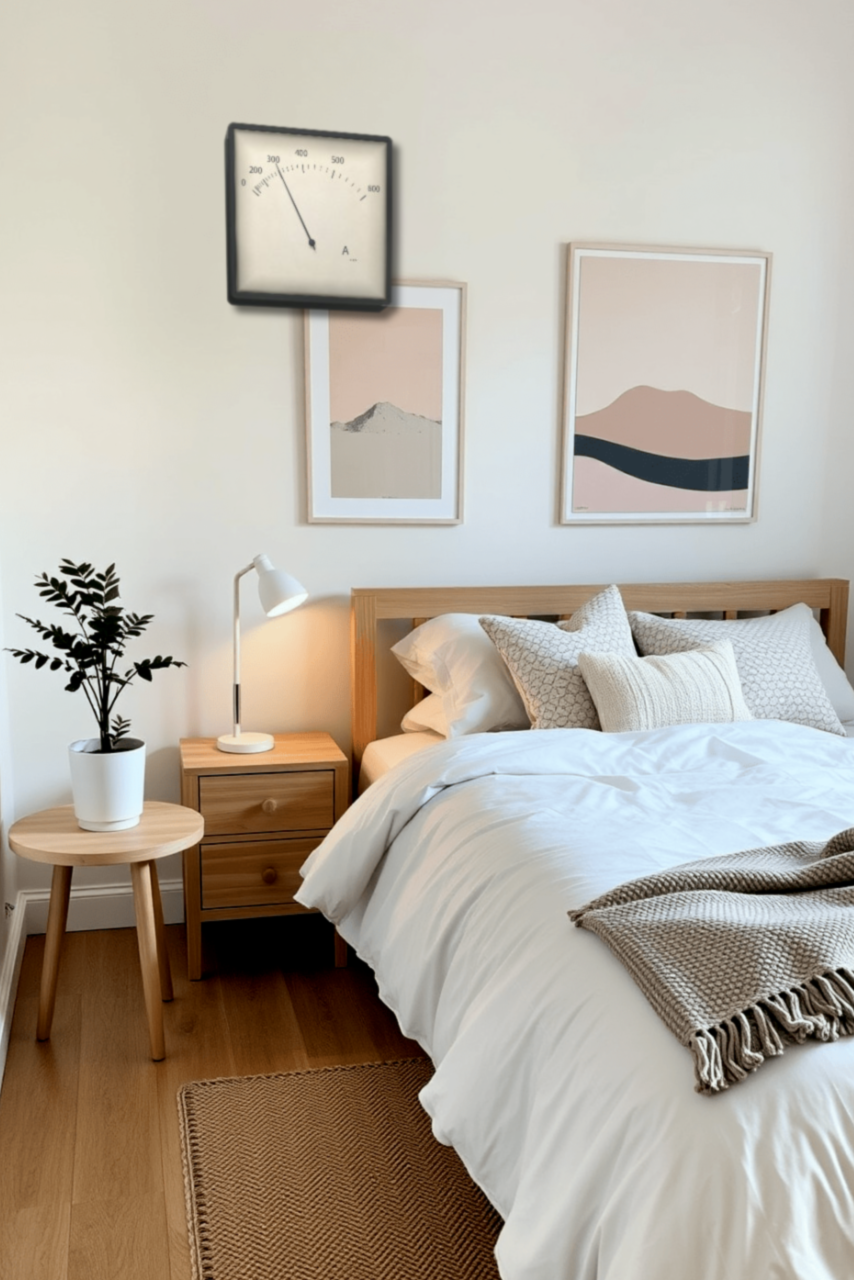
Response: value=300 unit=A
